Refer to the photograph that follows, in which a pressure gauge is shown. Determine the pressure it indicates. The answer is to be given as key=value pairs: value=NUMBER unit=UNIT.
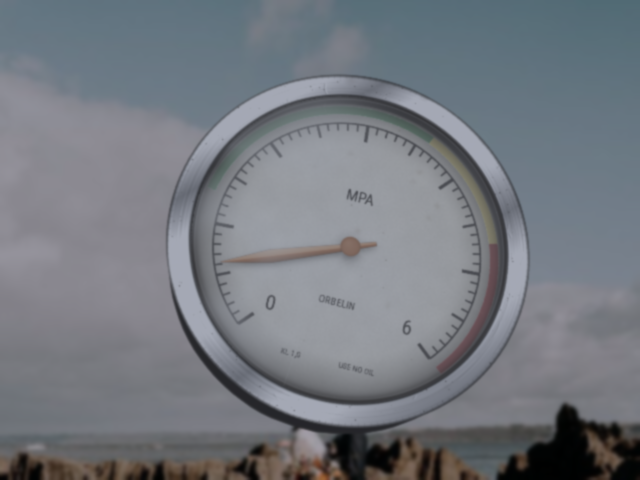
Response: value=0.6 unit=MPa
